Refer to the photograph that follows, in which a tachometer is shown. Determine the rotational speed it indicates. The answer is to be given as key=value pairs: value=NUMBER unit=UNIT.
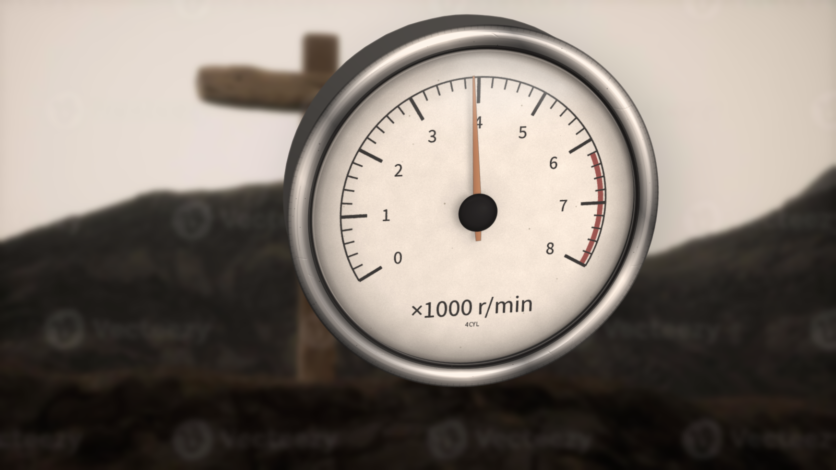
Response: value=3900 unit=rpm
